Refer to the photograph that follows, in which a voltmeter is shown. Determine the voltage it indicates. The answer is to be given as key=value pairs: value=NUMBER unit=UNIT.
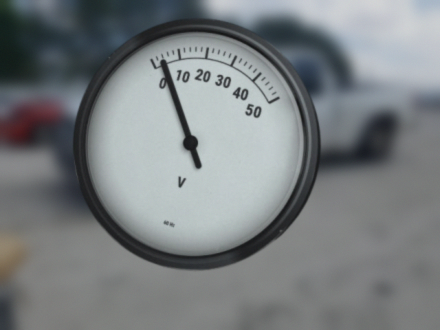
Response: value=4 unit=V
